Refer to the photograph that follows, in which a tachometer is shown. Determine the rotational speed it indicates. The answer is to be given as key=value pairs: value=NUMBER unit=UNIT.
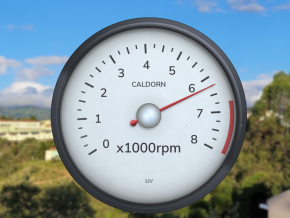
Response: value=6250 unit=rpm
